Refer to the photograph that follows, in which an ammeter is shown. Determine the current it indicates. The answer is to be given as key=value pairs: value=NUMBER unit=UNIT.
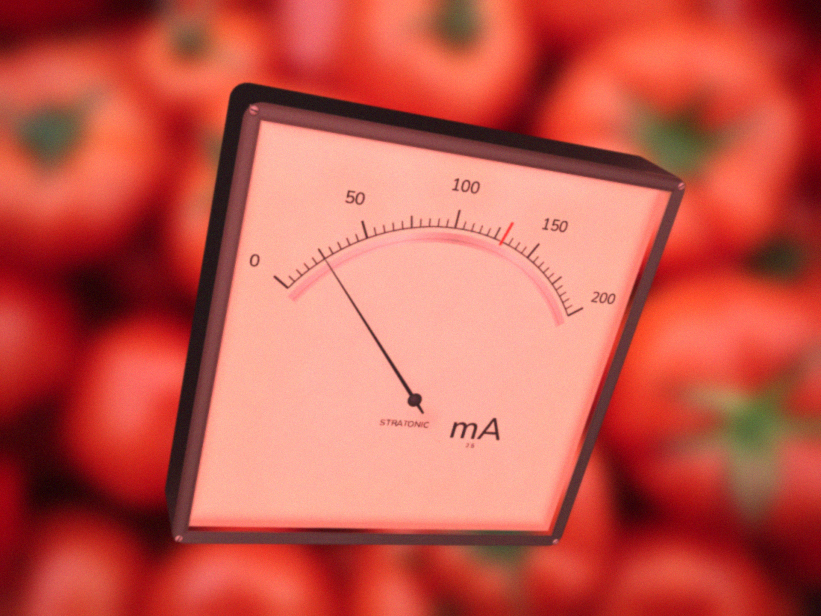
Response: value=25 unit=mA
